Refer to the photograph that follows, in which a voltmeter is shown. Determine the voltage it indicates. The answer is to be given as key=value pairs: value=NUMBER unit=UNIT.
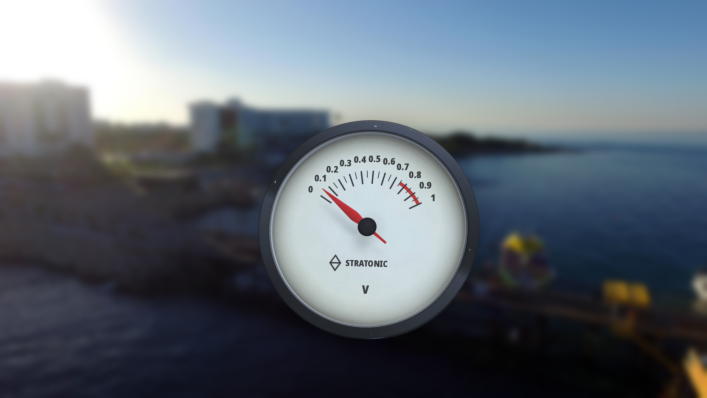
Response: value=0.05 unit=V
